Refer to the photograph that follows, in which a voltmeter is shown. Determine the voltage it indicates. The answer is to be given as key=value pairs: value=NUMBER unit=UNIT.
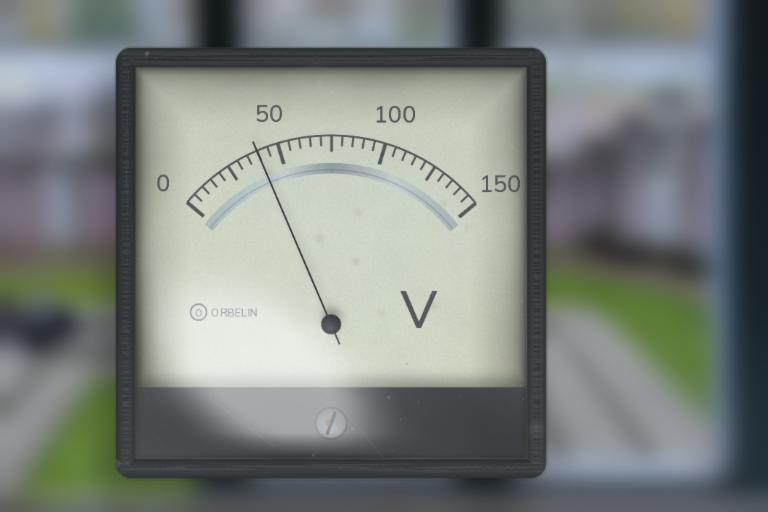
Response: value=40 unit=V
